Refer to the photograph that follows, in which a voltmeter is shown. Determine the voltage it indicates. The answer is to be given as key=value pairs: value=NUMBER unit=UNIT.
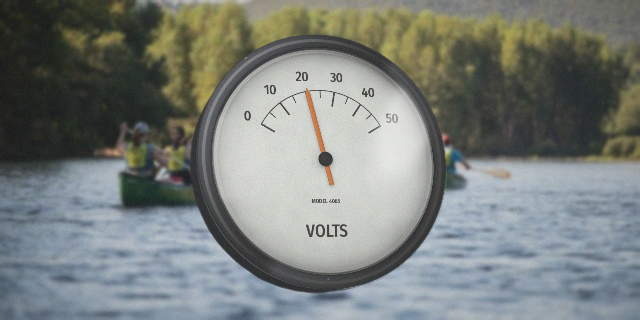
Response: value=20 unit=V
